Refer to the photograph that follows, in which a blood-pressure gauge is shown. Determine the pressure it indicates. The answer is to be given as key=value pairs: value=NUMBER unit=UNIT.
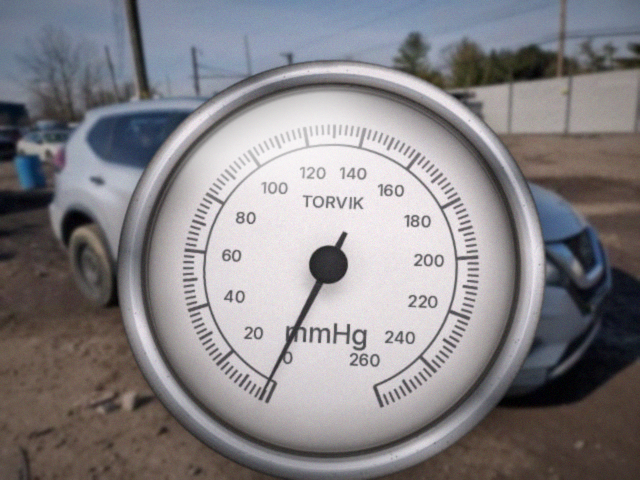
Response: value=2 unit=mmHg
